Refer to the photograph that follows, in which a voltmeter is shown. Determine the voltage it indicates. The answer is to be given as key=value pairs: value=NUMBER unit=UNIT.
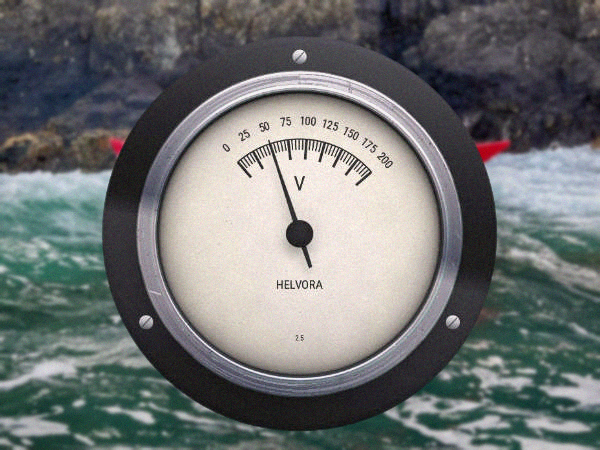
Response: value=50 unit=V
